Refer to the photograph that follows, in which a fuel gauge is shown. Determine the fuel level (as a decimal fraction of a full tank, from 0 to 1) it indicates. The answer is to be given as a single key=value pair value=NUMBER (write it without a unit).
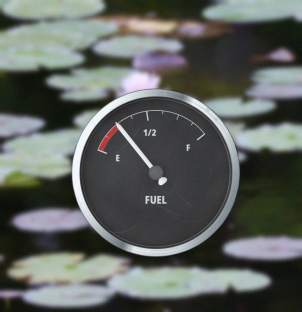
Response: value=0.25
